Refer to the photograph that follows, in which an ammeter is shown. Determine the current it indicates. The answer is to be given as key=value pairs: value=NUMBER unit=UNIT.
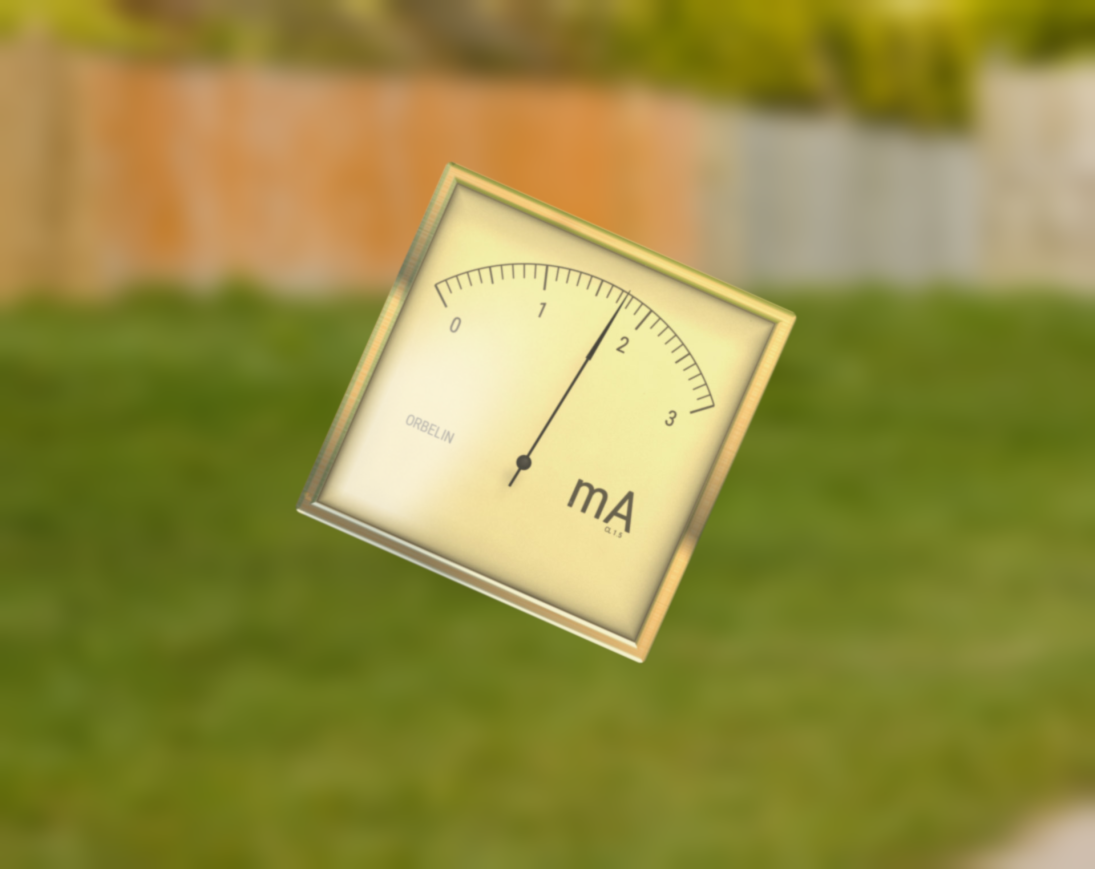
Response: value=1.75 unit=mA
